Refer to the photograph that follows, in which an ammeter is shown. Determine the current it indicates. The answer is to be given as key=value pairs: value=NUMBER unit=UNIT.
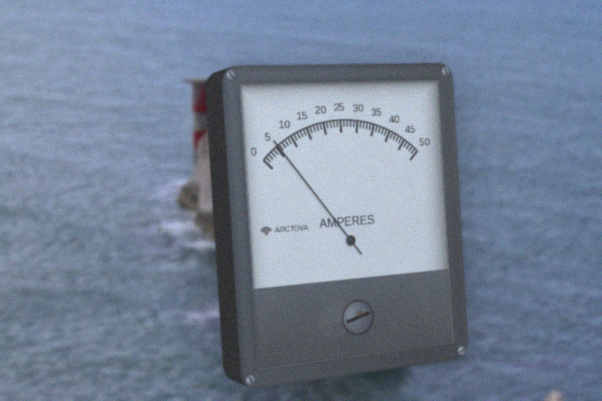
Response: value=5 unit=A
